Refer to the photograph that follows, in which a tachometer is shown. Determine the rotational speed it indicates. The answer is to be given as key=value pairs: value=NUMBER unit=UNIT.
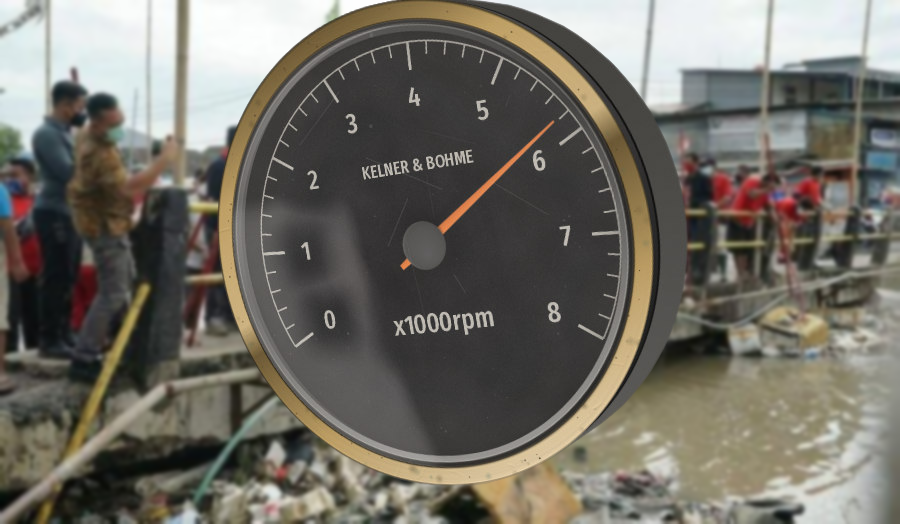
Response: value=5800 unit=rpm
